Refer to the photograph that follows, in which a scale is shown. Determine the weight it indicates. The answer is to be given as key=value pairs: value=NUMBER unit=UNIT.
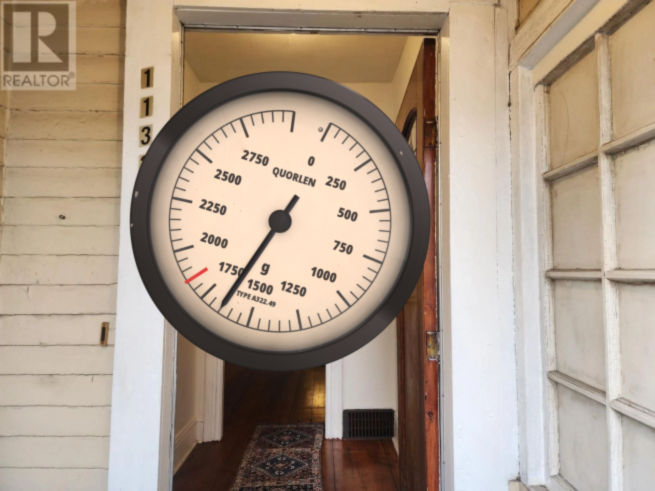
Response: value=1650 unit=g
